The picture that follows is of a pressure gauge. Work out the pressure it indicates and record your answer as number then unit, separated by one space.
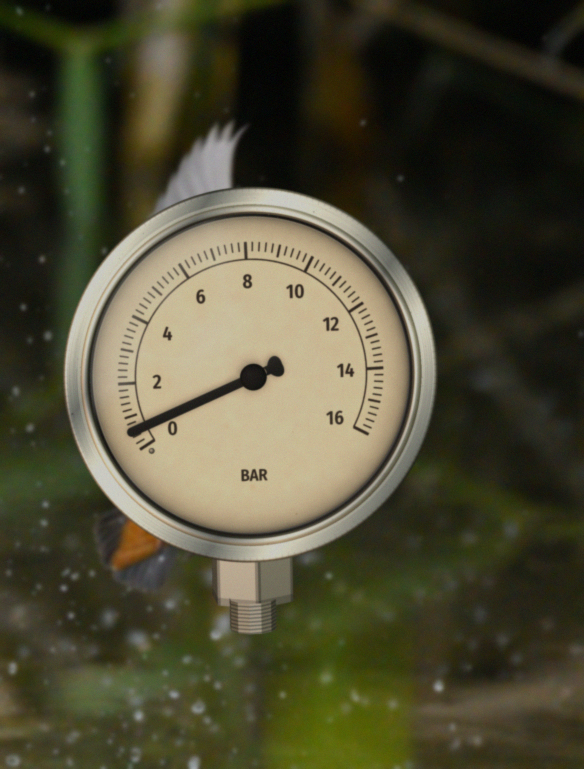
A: 0.6 bar
